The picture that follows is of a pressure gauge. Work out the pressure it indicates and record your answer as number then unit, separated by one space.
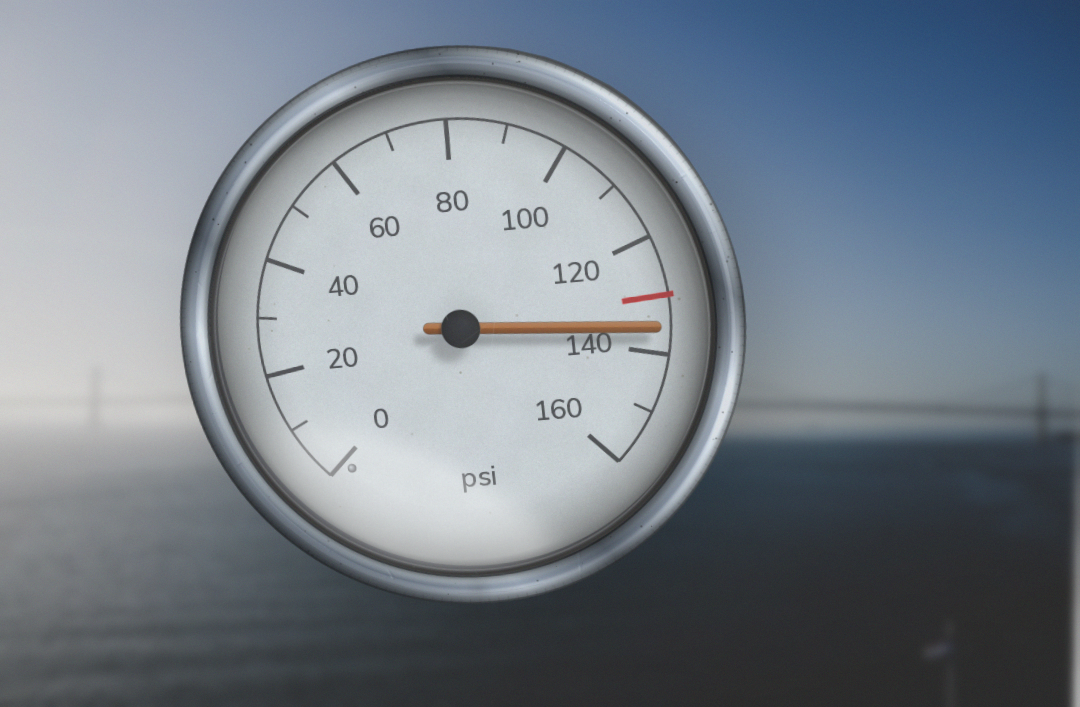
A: 135 psi
